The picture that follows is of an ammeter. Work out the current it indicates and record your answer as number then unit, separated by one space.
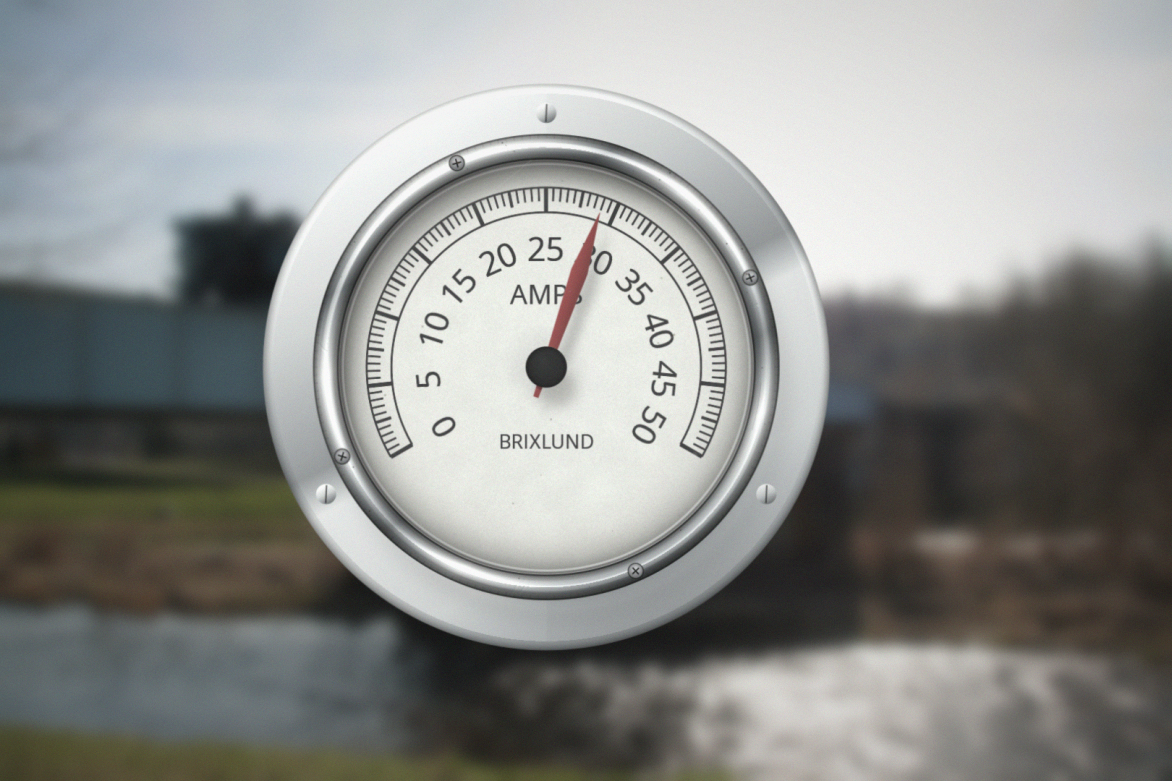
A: 29 A
